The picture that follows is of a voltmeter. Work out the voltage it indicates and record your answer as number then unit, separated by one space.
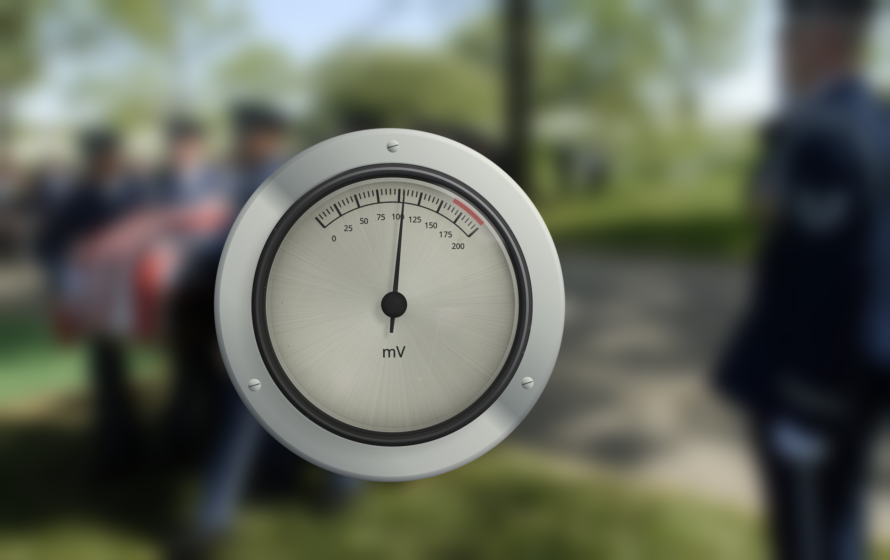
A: 105 mV
